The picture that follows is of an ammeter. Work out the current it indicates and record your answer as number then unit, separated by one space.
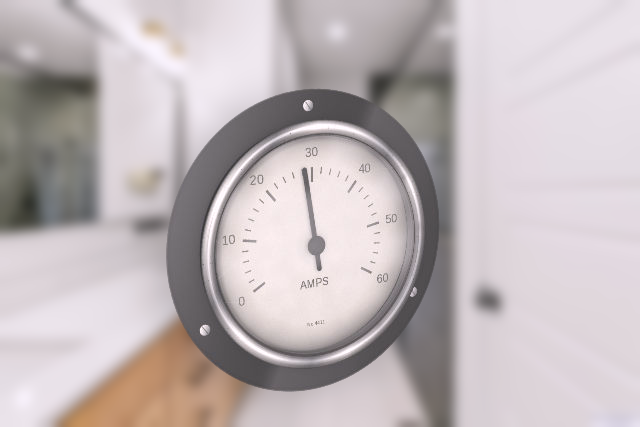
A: 28 A
